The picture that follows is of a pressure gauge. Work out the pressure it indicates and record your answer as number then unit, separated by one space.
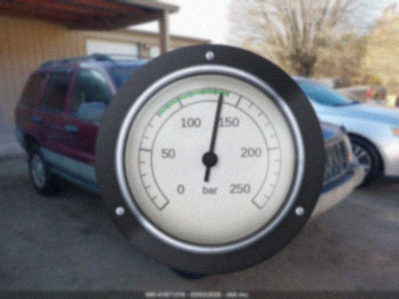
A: 135 bar
